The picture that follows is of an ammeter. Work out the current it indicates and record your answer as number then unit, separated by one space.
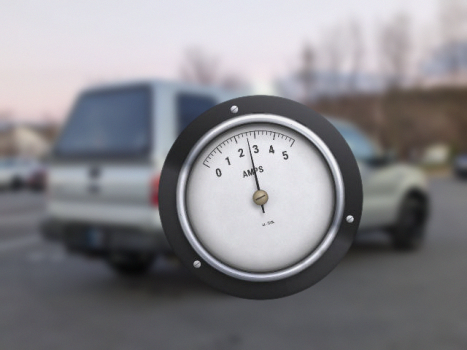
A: 2.6 A
